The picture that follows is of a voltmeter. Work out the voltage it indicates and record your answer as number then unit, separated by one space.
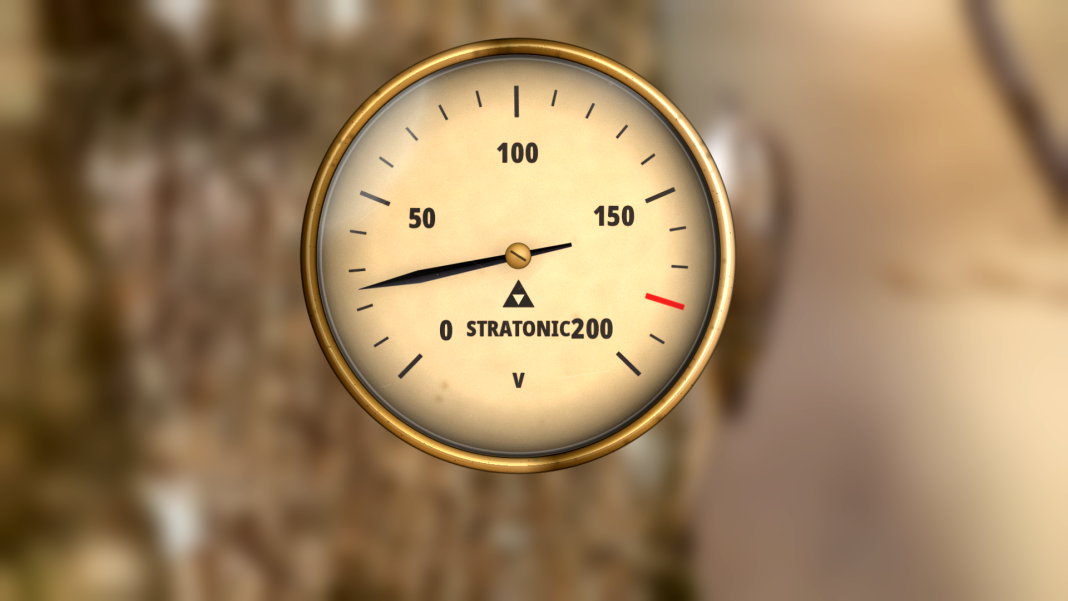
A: 25 V
